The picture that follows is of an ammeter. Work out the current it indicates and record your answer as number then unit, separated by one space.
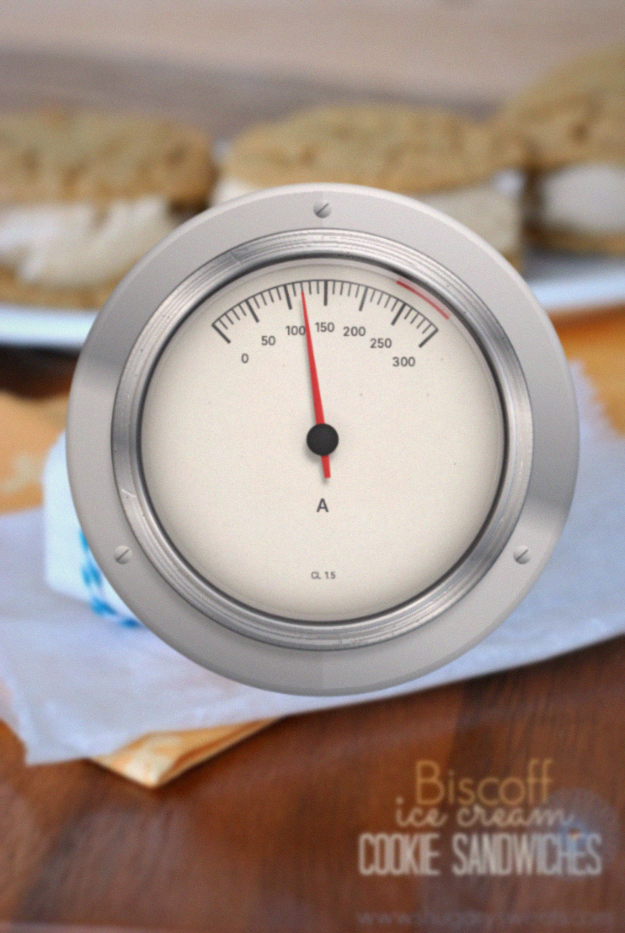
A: 120 A
